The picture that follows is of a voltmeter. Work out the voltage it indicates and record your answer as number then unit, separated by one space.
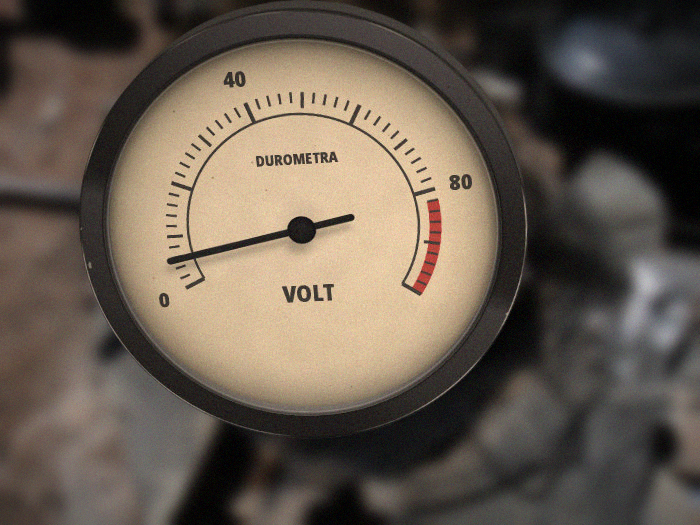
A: 6 V
